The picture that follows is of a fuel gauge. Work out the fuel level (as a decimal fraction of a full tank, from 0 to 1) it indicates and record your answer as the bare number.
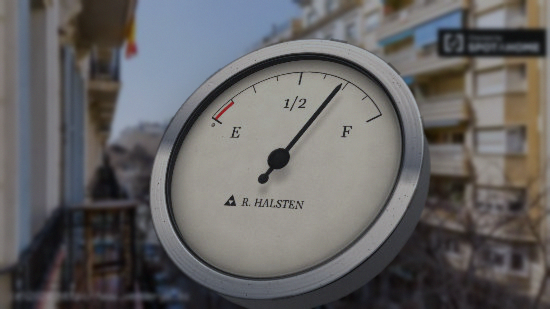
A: 0.75
